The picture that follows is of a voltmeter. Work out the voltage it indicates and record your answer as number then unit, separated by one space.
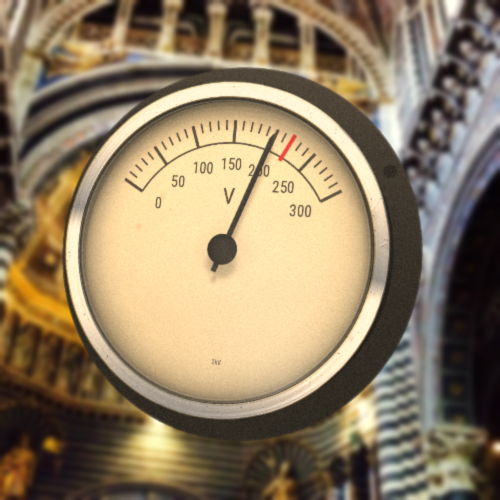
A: 200 V
